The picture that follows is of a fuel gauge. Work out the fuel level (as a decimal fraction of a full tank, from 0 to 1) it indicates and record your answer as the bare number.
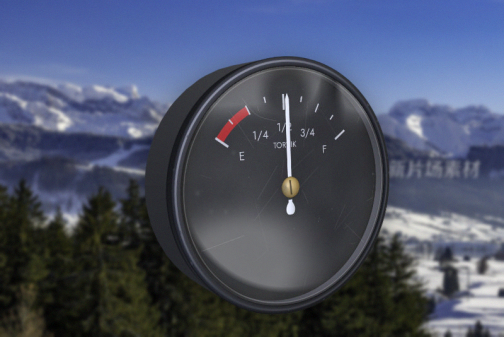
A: 0.5
